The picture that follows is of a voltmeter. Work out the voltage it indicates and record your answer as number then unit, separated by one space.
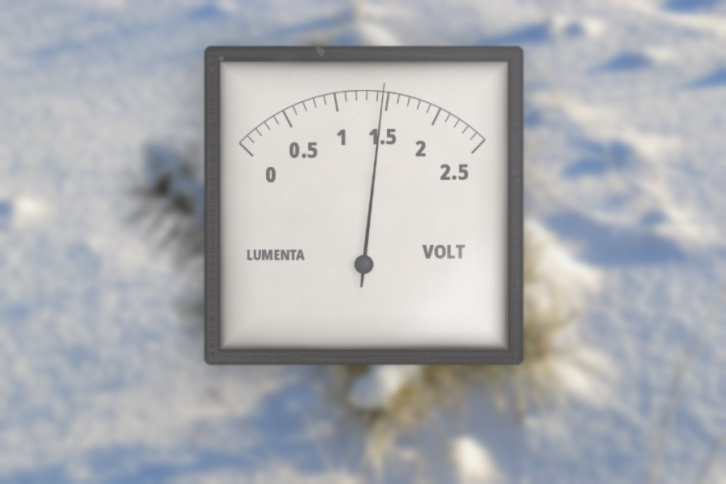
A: 1.45 V
